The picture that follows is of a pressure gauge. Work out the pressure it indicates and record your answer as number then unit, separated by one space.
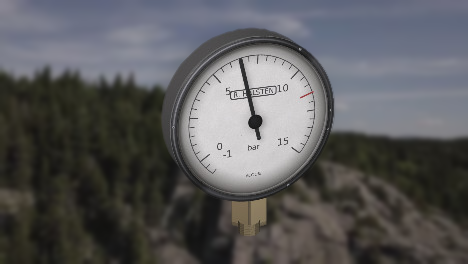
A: 6.5 bar
